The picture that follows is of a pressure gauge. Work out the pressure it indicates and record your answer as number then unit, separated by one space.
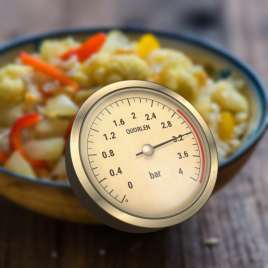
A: 3.2 bar
